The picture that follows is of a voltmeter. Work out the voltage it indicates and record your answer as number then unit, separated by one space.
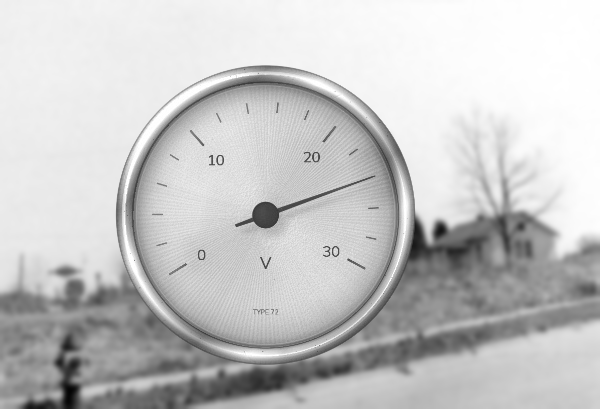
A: 24 V
